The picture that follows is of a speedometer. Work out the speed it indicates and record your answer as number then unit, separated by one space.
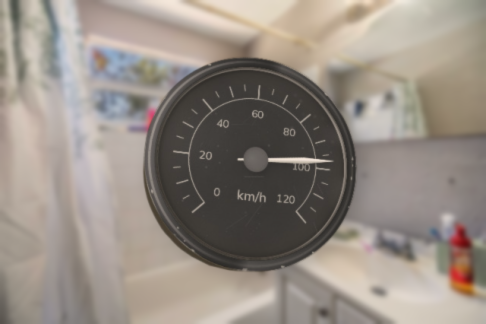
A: 97.5 km/h
